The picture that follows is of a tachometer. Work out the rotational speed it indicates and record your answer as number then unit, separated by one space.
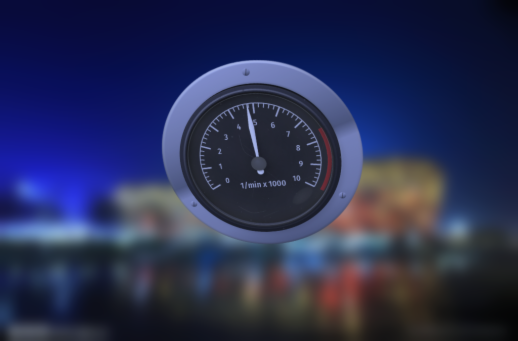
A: 4800 rpm
